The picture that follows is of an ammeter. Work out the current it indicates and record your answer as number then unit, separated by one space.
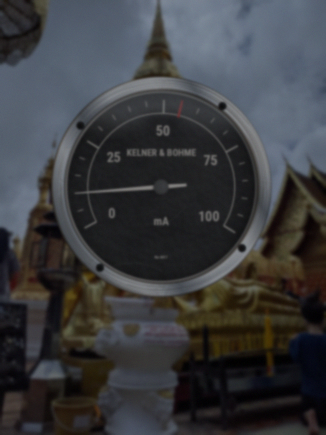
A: 10 mA
